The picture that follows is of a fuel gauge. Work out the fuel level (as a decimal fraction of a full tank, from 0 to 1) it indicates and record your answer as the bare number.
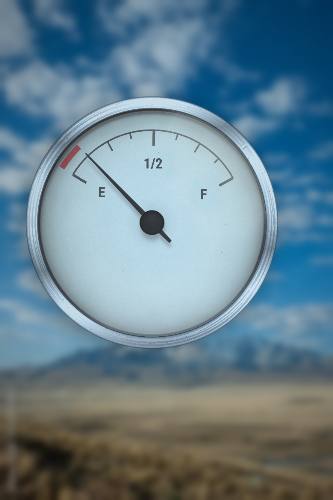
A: 0.125
